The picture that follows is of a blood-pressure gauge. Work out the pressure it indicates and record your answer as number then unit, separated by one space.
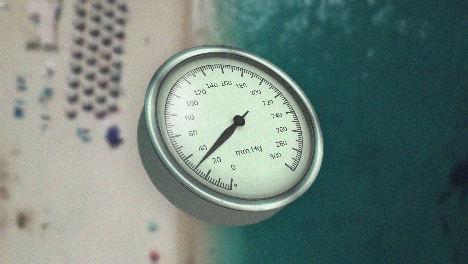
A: 30 mmHg
